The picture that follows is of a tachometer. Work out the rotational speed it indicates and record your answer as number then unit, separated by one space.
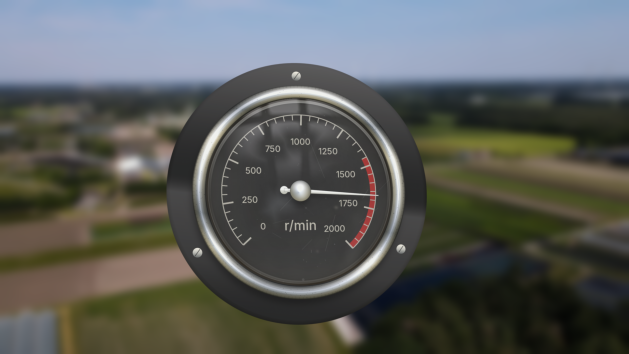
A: 1675 rpm
